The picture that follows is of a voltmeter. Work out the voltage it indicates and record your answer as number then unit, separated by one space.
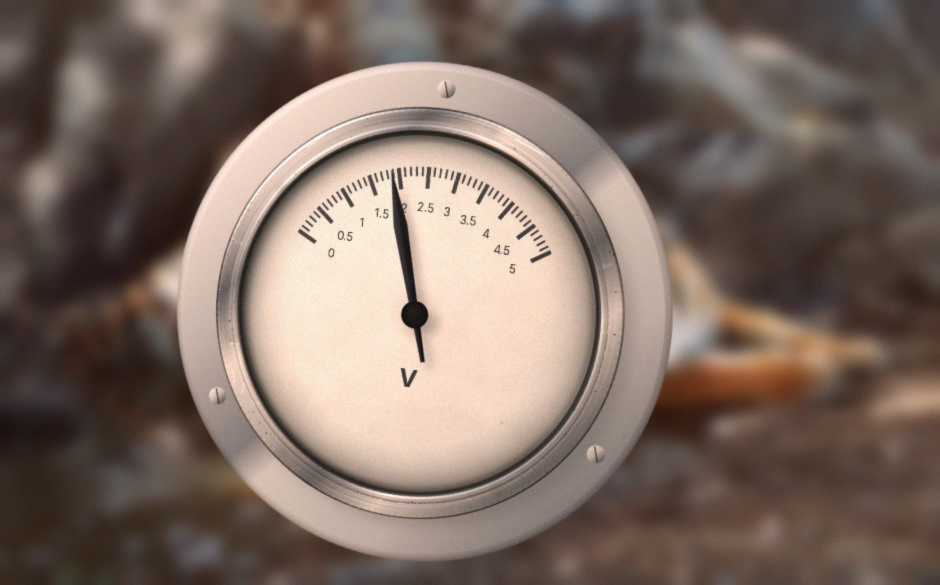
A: 1.9 V
